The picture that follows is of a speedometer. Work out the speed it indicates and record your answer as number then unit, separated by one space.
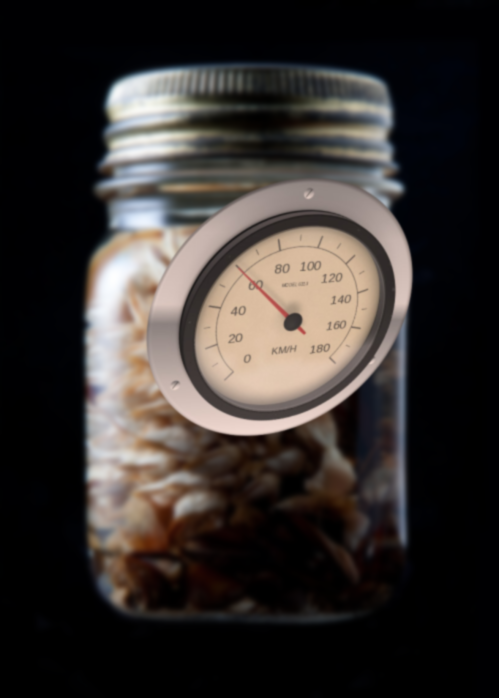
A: 60 km/h
